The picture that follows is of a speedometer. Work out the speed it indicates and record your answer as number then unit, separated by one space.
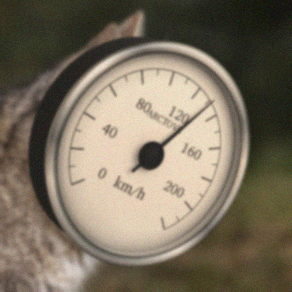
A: 130 km/h
